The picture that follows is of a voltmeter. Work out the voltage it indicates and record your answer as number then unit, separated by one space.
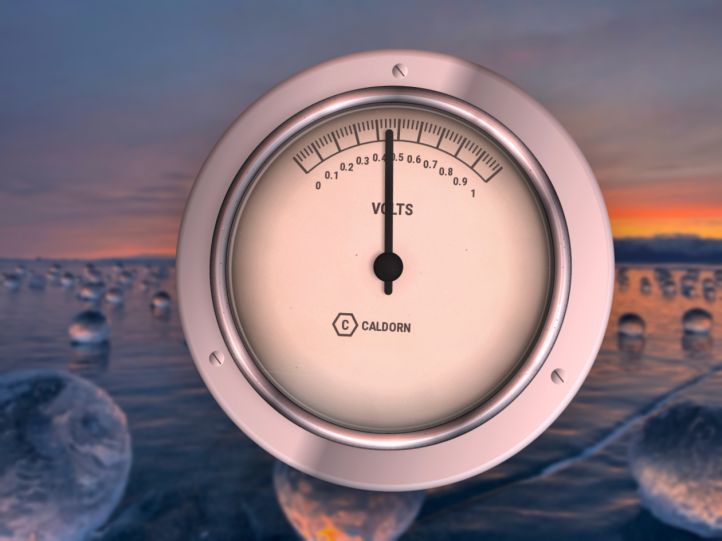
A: 0.46 V
